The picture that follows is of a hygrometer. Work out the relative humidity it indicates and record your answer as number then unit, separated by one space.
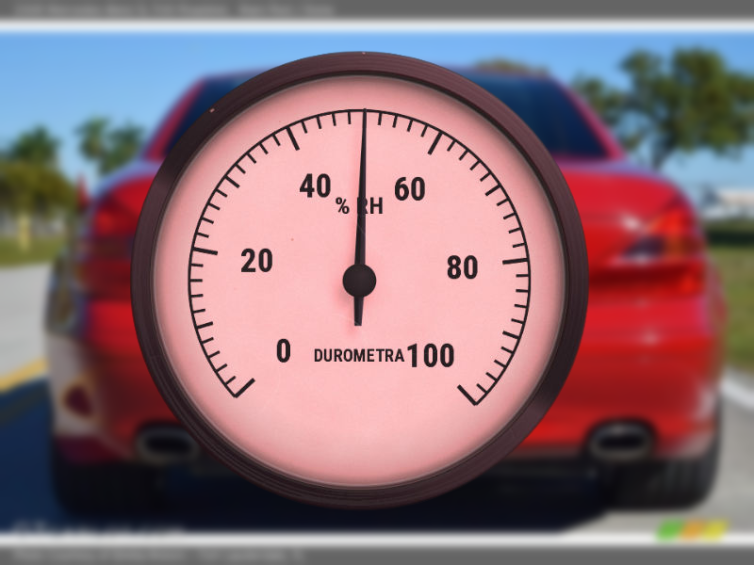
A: 50 %
